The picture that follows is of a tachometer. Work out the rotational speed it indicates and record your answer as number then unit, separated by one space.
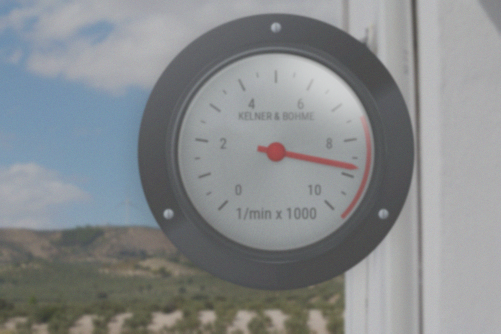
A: 8750 rpm
